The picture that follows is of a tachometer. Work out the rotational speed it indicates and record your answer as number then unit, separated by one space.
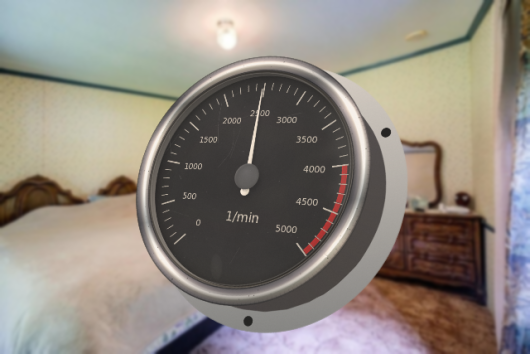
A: 2500 rpm
